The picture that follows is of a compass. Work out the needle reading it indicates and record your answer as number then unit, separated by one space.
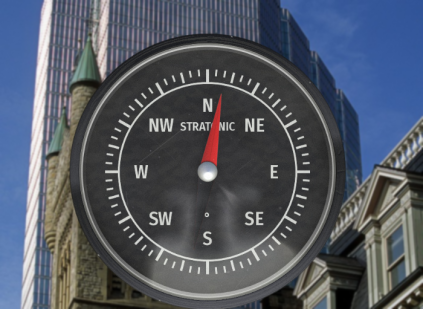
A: 10 °
